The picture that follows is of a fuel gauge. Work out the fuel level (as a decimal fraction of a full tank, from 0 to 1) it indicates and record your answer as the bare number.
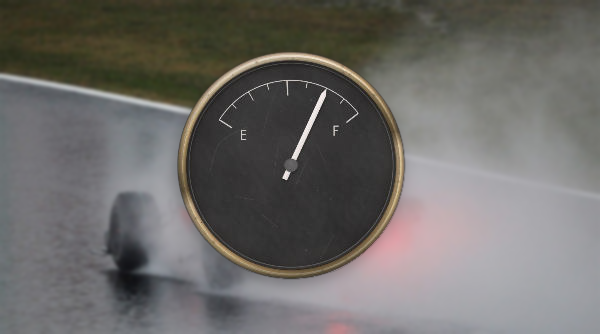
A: 0.75
